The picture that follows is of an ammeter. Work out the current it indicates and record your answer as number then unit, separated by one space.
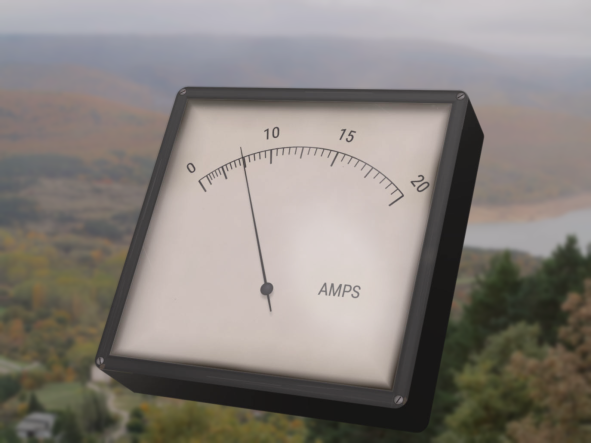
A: 7.5 A
